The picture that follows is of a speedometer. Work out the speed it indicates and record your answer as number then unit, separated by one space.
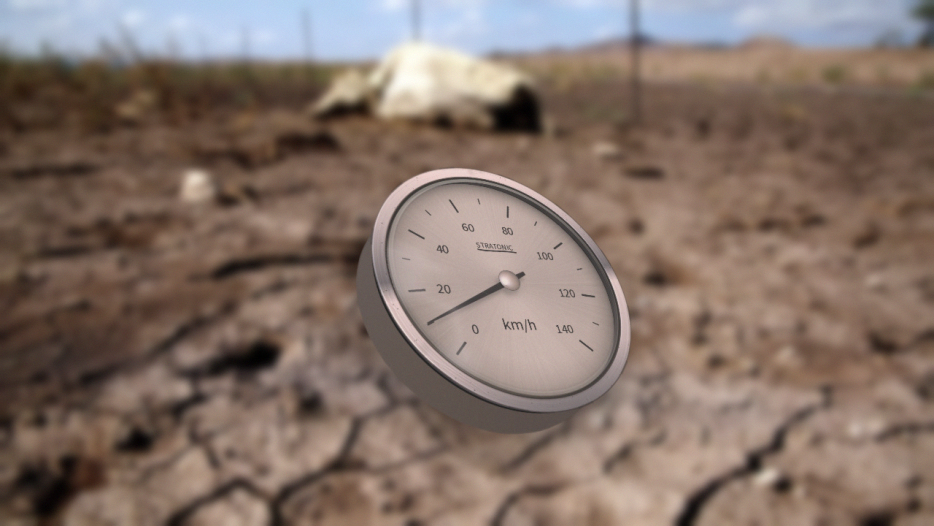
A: 10 km/h
